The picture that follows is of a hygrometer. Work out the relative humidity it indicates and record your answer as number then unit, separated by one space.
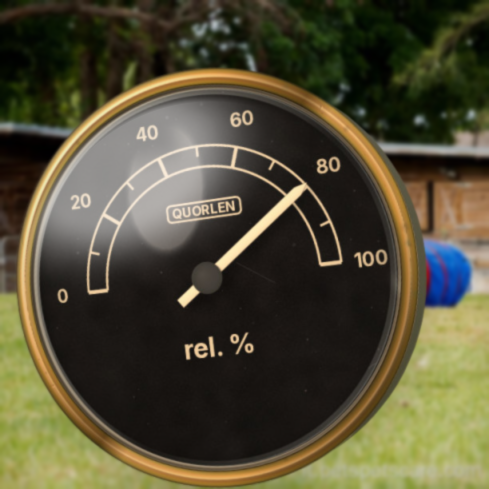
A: 80 %
